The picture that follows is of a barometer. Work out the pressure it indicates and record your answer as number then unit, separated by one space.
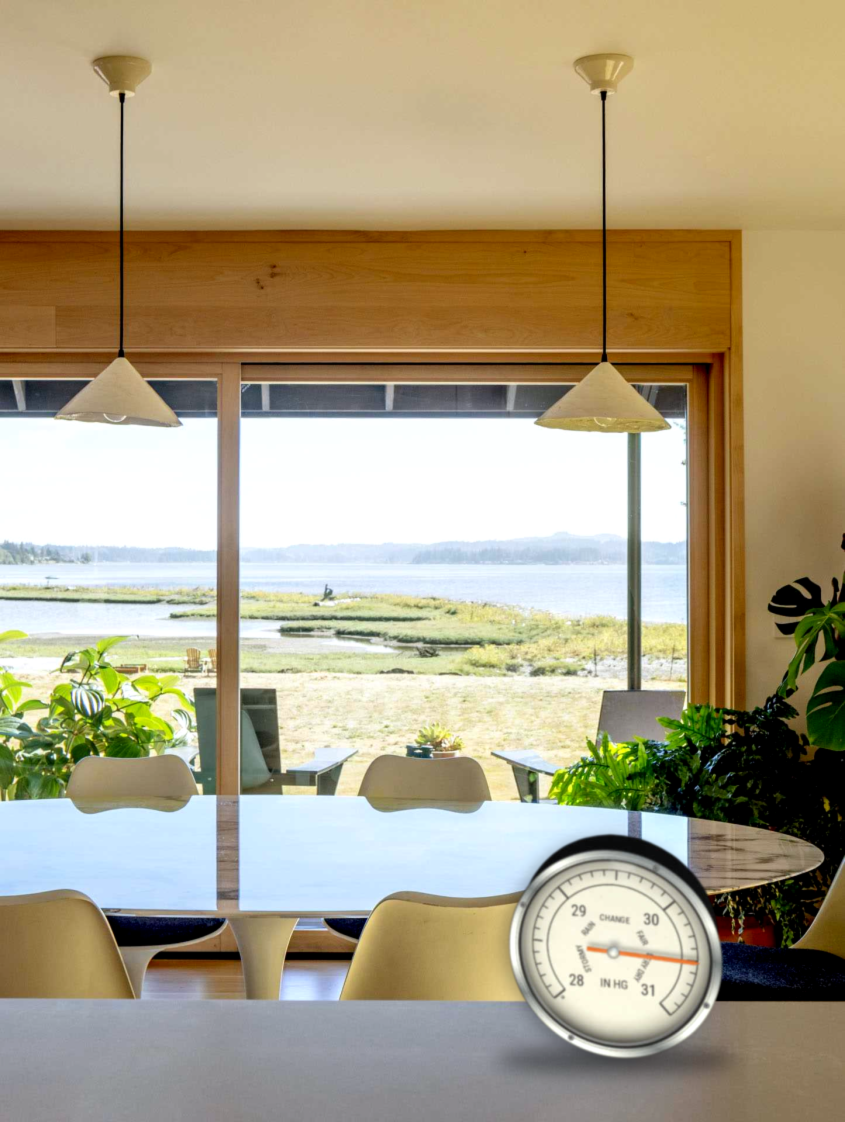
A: 30.5 inHg
